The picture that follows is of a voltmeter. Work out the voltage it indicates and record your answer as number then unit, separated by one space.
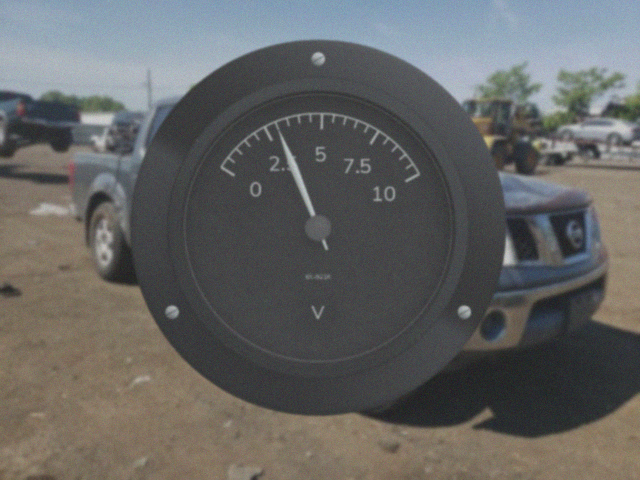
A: 3 V
